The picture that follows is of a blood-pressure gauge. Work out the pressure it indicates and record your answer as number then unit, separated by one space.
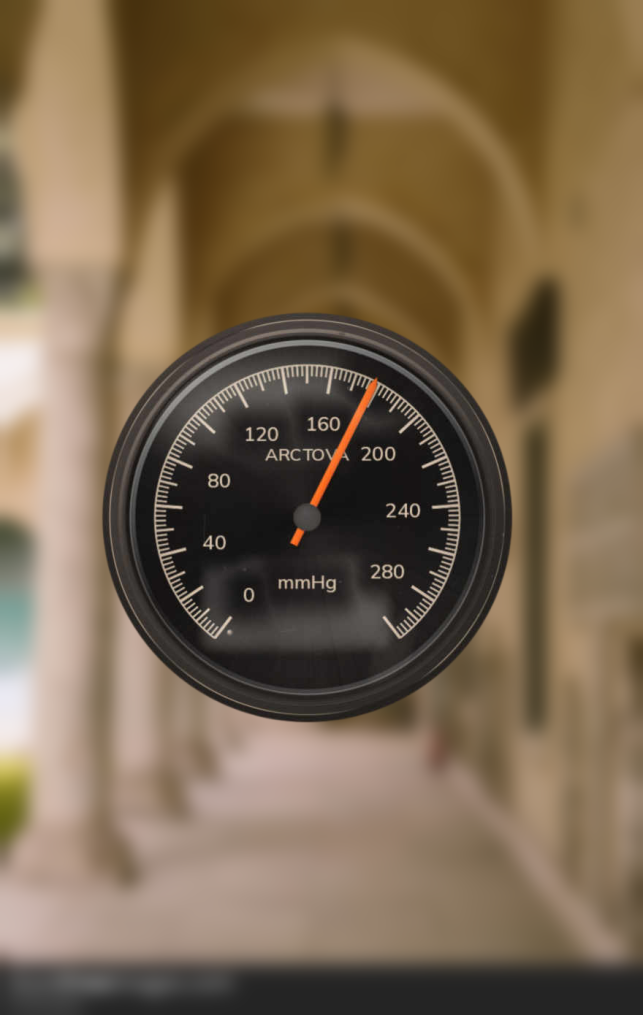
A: 178 mmHg
